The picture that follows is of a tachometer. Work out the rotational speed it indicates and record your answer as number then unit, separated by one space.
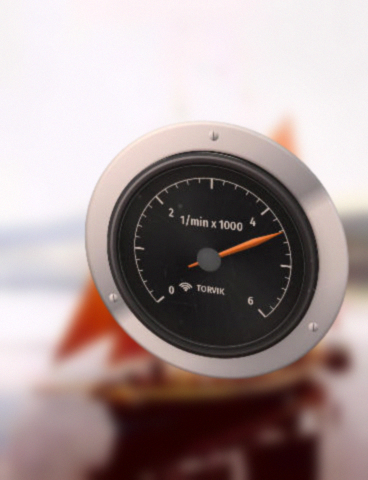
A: 4400 rpm
